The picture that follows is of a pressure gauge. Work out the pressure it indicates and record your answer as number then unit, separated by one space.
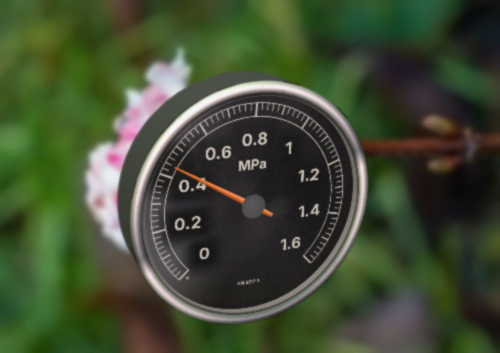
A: 0.44 MPa
